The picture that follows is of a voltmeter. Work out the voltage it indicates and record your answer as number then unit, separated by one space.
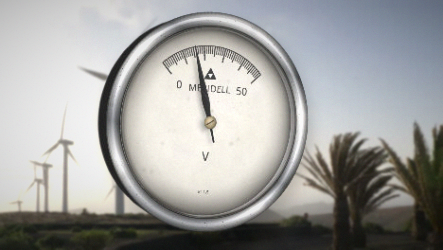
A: 15 V
